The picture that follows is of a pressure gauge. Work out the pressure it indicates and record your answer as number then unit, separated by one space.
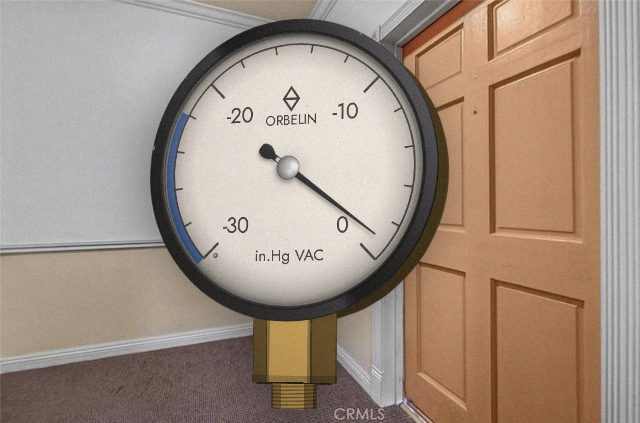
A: -1 inHg
